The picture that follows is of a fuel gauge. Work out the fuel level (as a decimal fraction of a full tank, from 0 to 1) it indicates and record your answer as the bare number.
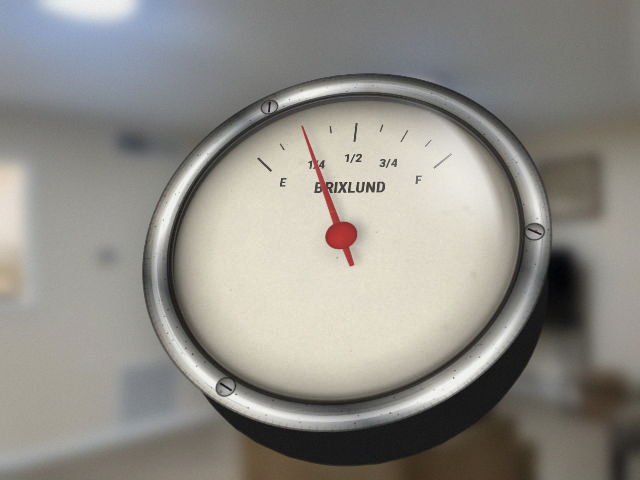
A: 0.25
